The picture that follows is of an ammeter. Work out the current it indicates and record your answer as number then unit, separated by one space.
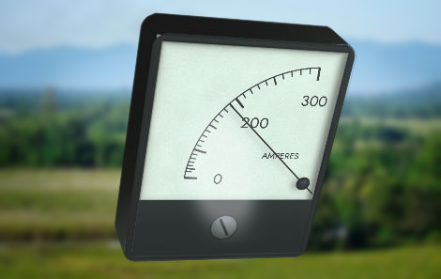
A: 190 A
